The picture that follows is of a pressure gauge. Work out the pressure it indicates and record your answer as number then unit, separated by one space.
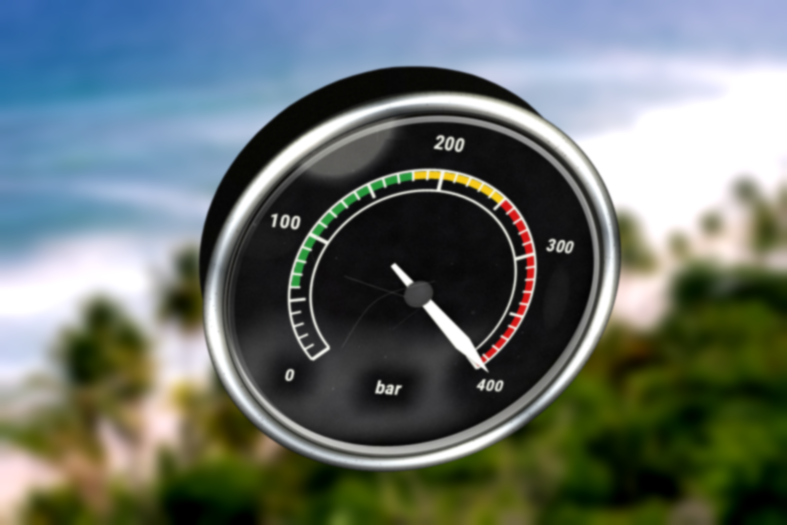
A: 395 bar
